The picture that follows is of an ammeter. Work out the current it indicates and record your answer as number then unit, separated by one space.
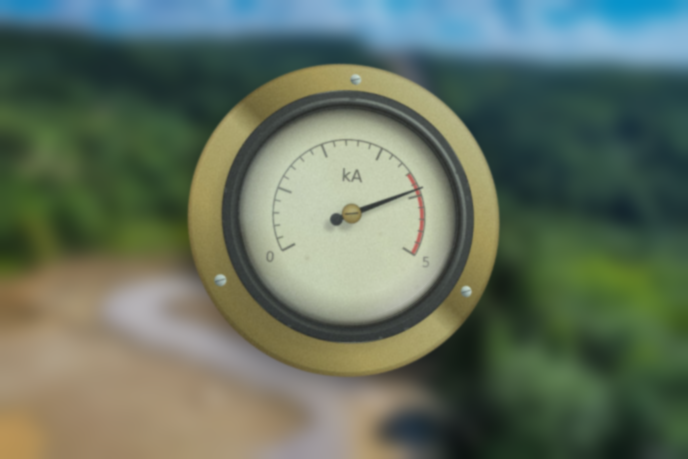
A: 3.9 kA
